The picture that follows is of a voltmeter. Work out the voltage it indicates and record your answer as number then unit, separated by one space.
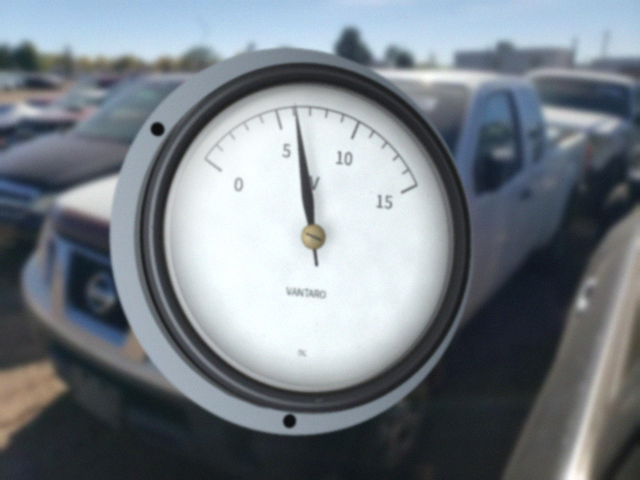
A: 6 V
